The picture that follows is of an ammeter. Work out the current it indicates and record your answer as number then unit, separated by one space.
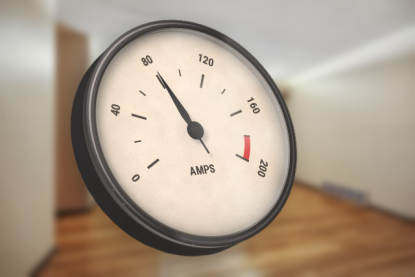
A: 80 A
